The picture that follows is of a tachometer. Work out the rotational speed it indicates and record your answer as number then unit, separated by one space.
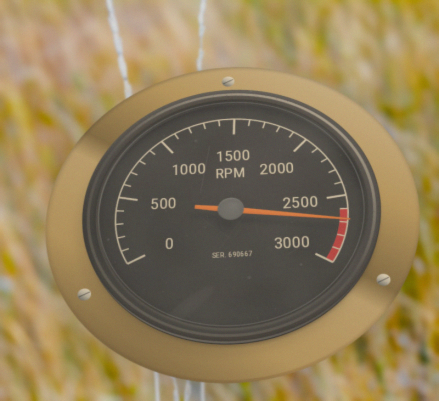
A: 2700 rpm
